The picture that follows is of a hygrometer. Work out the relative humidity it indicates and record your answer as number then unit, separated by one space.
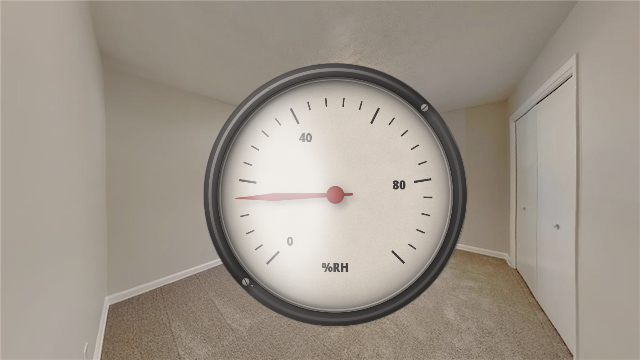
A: 16 %
